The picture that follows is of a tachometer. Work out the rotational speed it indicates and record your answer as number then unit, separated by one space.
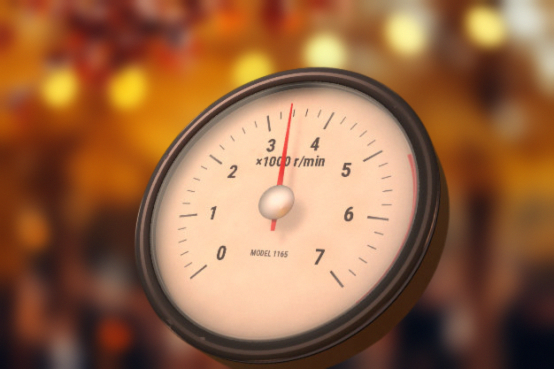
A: 3400 rpm
